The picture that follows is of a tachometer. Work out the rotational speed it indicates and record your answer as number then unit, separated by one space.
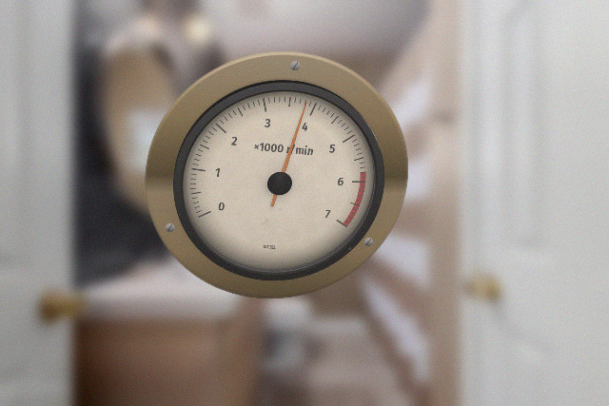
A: 3800 rpm
